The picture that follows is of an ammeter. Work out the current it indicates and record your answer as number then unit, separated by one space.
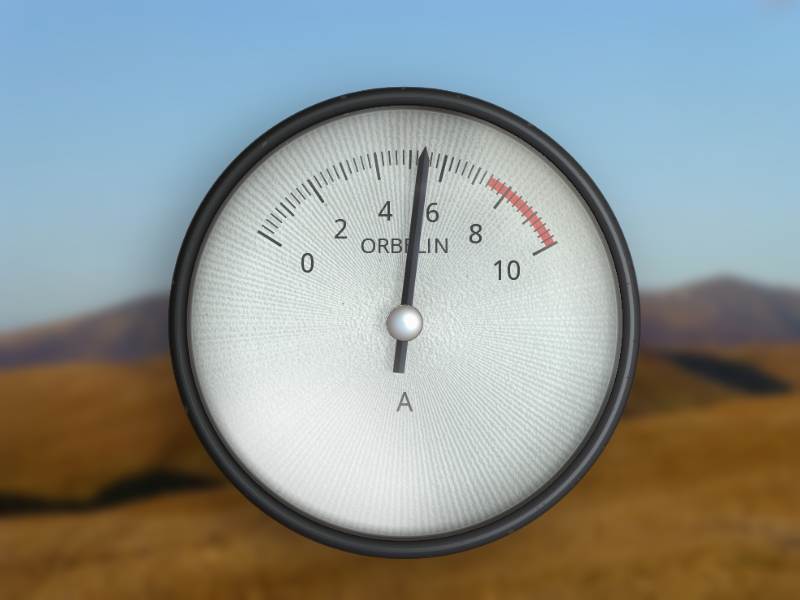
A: 5.4 A
